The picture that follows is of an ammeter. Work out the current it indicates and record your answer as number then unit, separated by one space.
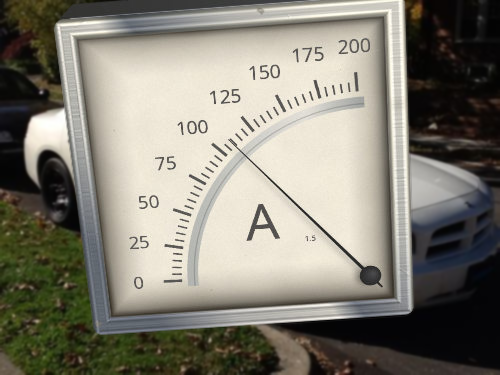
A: 110 A
